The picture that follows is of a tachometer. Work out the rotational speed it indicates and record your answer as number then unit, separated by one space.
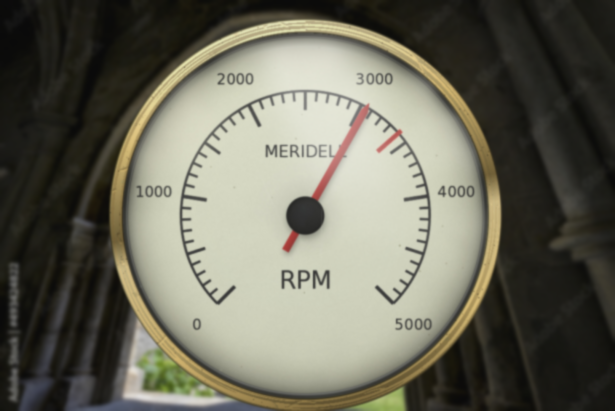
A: 3050 rpm
